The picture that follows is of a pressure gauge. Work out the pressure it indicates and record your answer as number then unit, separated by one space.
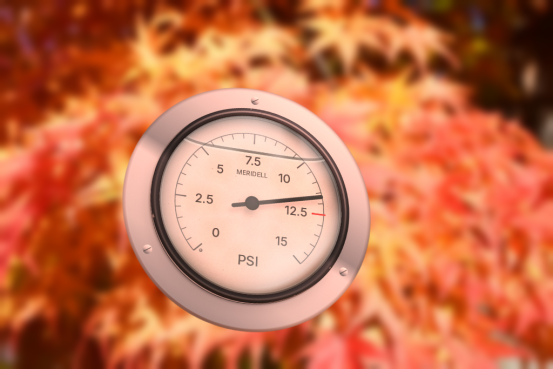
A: 11.75 psi
